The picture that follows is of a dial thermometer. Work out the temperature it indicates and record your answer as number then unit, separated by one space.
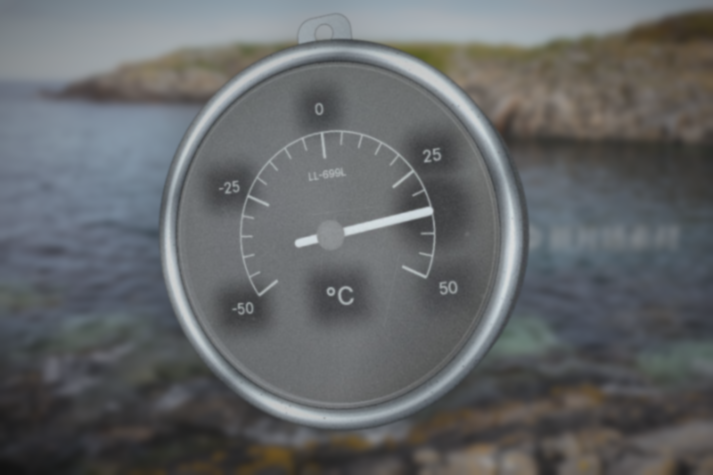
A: 35 °C
